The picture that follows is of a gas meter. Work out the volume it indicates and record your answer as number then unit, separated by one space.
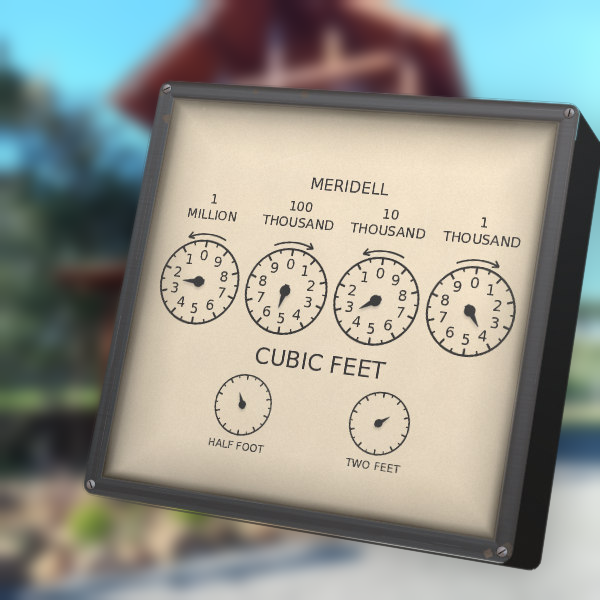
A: 253400 ft³
